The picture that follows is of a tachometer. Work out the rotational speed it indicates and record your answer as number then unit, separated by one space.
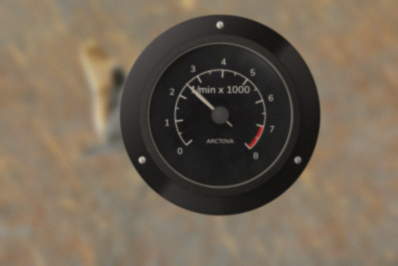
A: 2500 rpm
